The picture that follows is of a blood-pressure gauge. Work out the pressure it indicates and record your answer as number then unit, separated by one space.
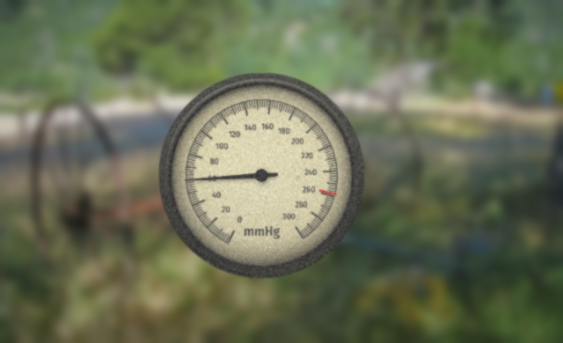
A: 60 mmHg
